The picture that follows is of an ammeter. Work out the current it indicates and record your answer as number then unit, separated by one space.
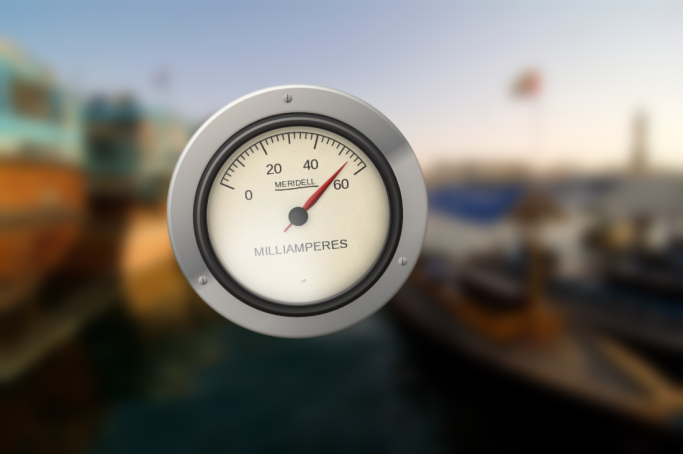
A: 54 mA
